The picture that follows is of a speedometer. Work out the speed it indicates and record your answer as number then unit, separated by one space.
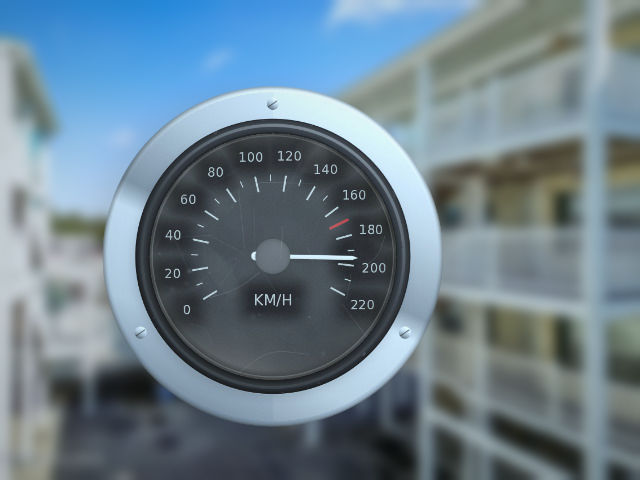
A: 195 km/h
